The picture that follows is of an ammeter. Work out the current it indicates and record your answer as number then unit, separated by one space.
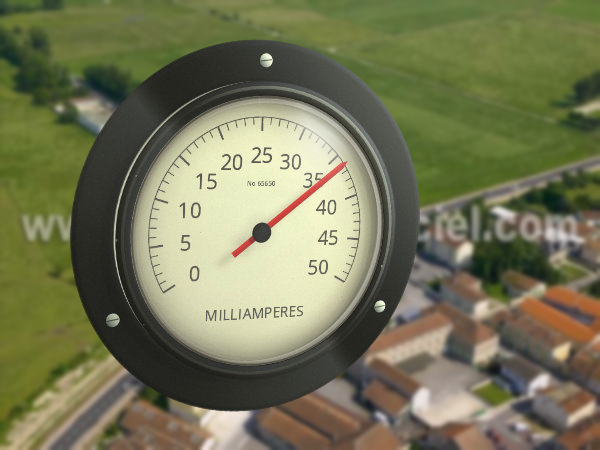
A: 36 mA
